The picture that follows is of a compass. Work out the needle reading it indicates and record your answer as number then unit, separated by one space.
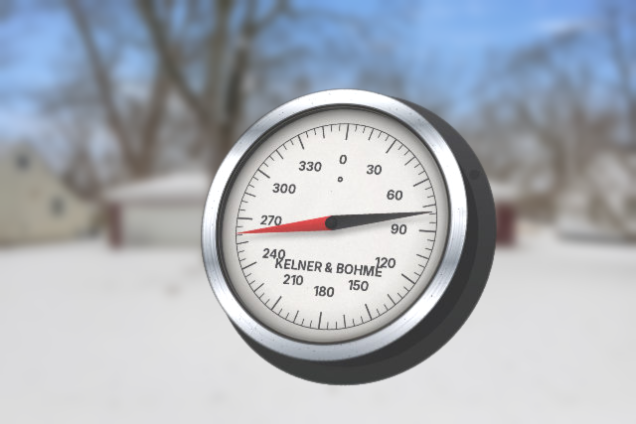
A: 260 °
